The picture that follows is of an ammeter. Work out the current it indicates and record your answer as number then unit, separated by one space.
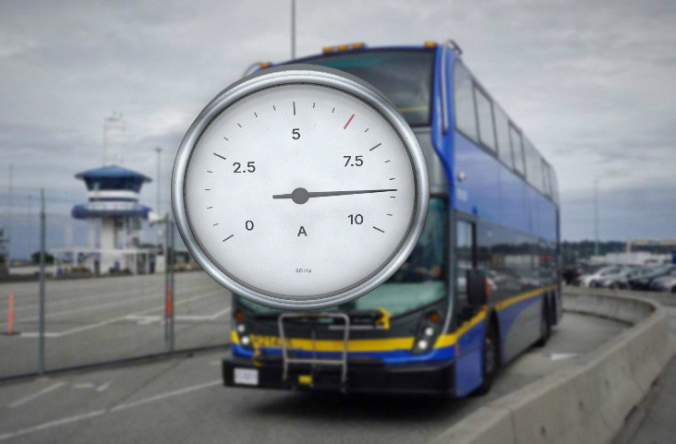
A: 8.75 A
